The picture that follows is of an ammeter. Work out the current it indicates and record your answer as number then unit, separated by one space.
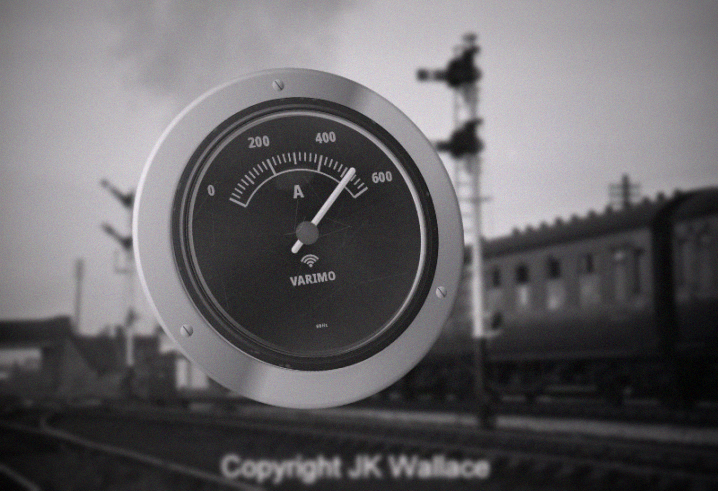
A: 520 A
